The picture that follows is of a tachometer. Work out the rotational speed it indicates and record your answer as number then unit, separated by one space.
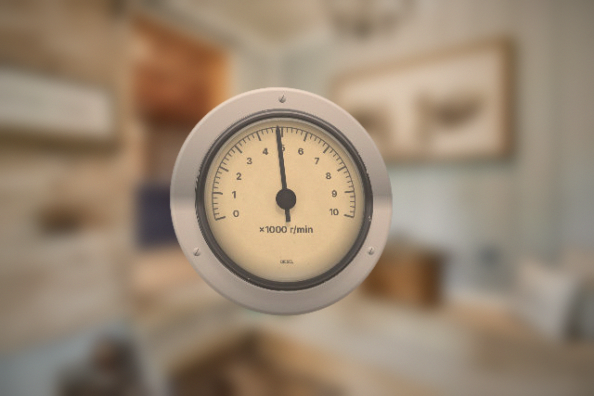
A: 4800 rpm
